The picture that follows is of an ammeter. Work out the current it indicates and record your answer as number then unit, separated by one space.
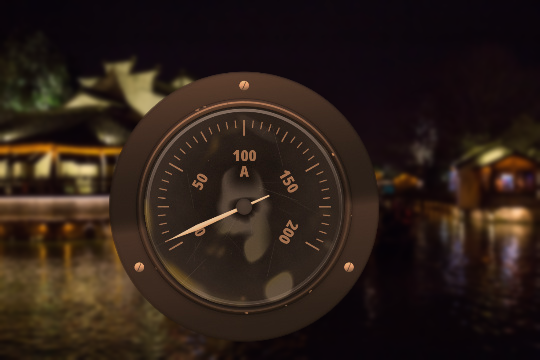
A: 5 A
